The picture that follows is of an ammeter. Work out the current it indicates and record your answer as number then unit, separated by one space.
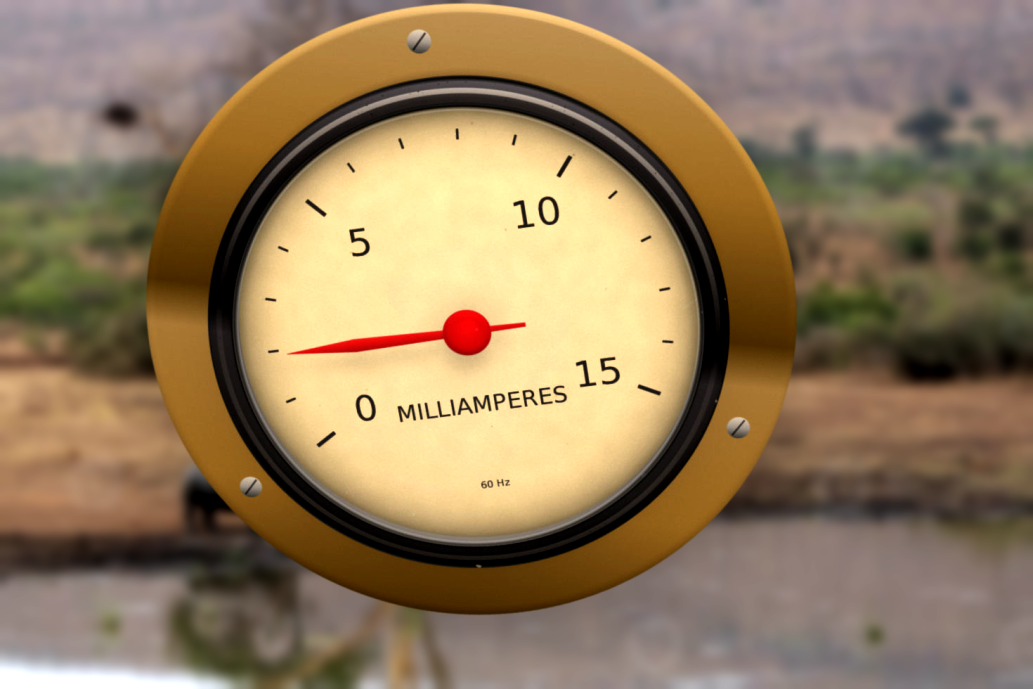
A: 2 mA
